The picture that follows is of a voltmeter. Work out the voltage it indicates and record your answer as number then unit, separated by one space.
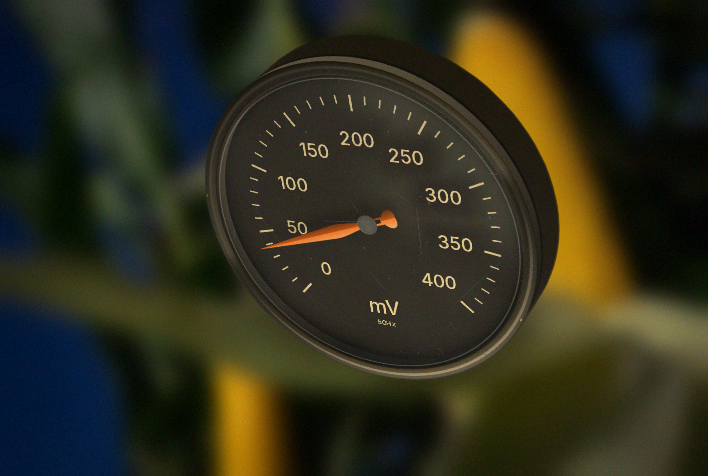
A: 40 mV
